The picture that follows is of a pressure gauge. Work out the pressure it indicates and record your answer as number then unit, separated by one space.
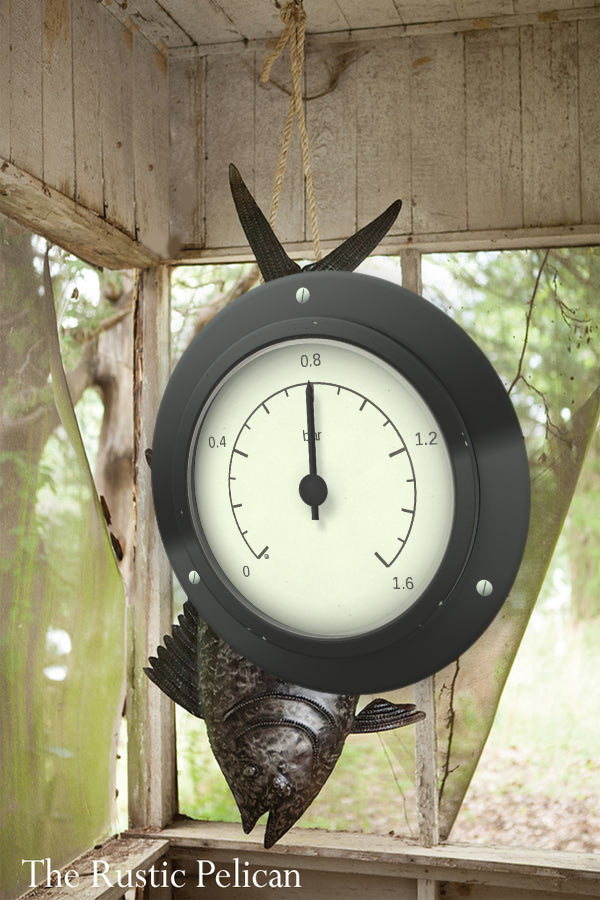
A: 0.8 bar
